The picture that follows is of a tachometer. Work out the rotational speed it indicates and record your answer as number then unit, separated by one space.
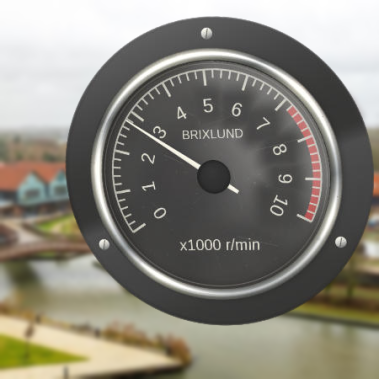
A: 2800 rpm
